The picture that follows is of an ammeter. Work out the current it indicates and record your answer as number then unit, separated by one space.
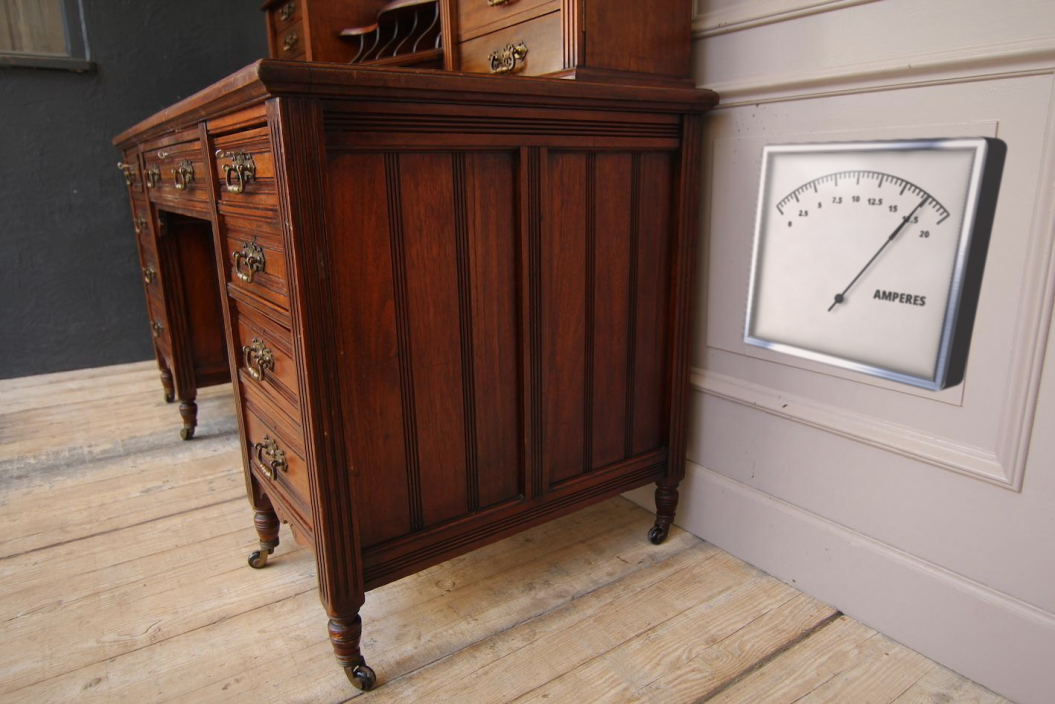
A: 17.5 A
